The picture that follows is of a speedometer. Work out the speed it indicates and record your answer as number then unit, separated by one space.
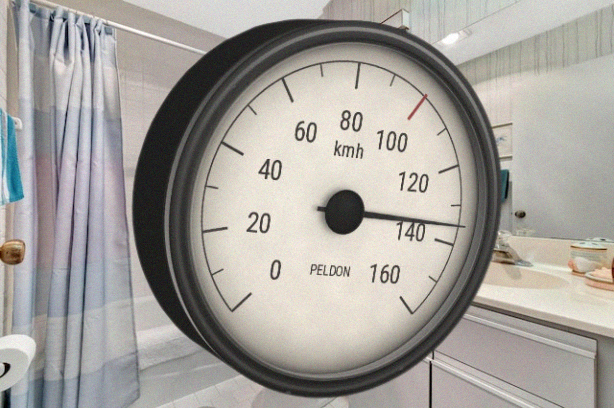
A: 135 km/h
